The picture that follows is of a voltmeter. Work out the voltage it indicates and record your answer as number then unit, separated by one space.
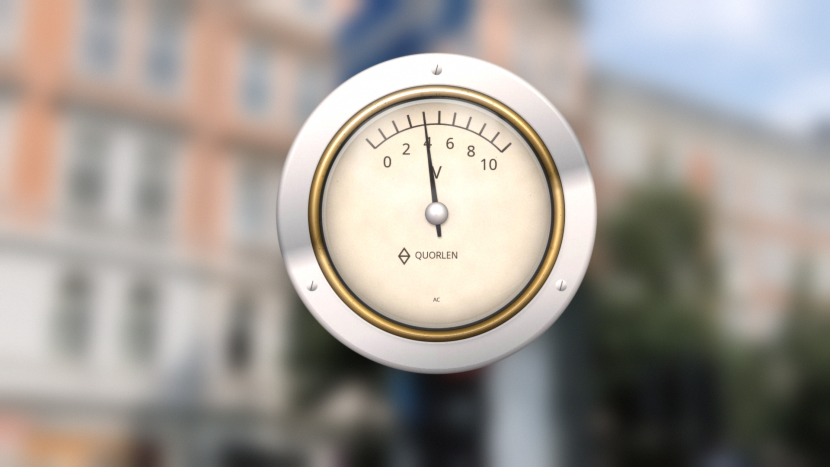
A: 4 V
